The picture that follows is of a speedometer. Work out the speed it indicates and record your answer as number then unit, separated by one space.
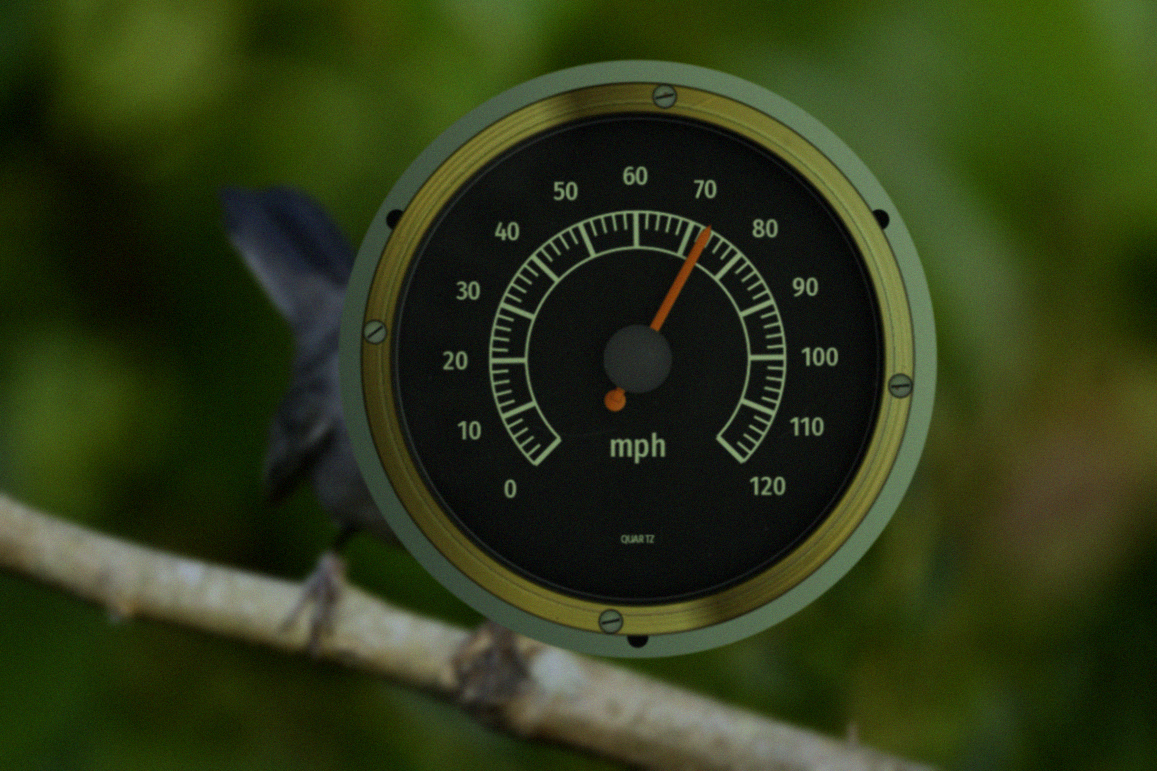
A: 73 mph
